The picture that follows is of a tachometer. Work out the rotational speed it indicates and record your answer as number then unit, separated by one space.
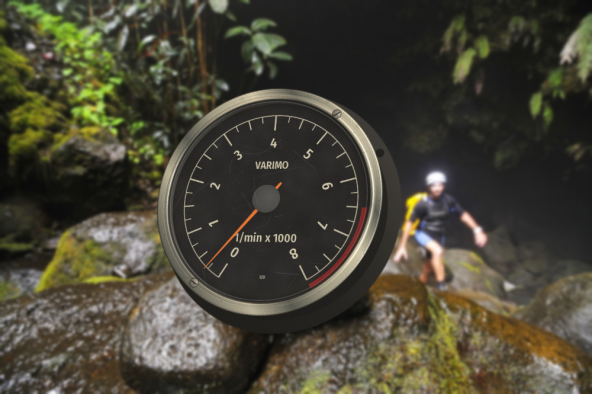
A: 250 rpm
